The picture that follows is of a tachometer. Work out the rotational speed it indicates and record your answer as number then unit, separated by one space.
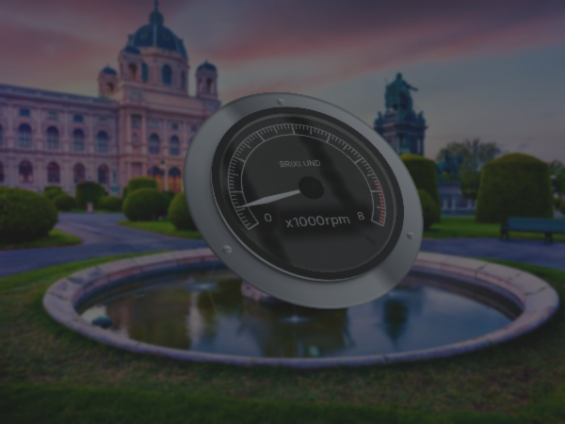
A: 500 rpm
